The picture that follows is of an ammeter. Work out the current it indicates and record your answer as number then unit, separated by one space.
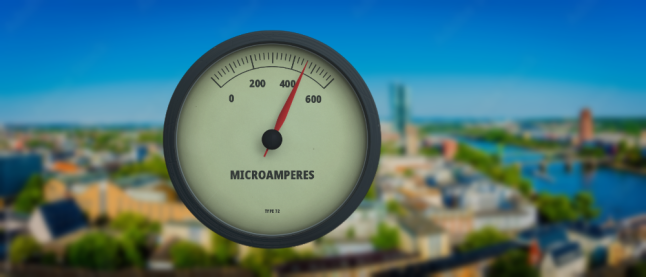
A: 460 µA
